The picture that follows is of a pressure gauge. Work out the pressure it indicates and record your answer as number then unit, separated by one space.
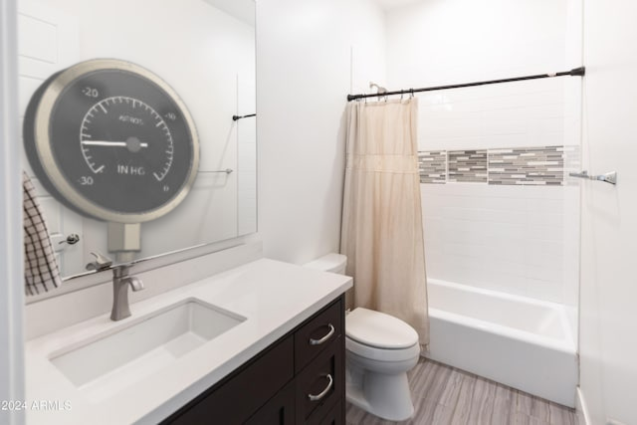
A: -26 inHg
